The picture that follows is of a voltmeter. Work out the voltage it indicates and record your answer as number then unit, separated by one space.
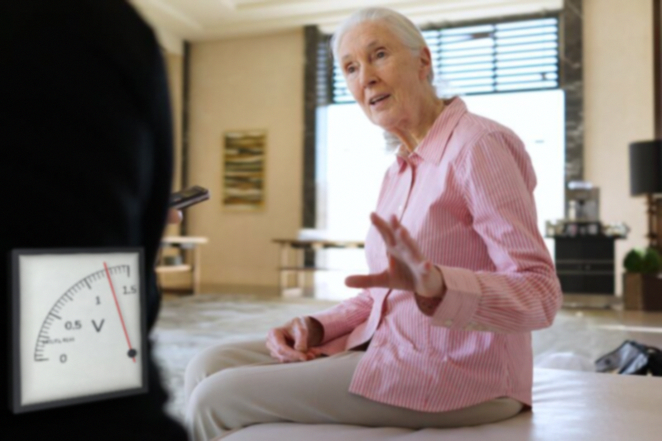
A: 1.25 V
